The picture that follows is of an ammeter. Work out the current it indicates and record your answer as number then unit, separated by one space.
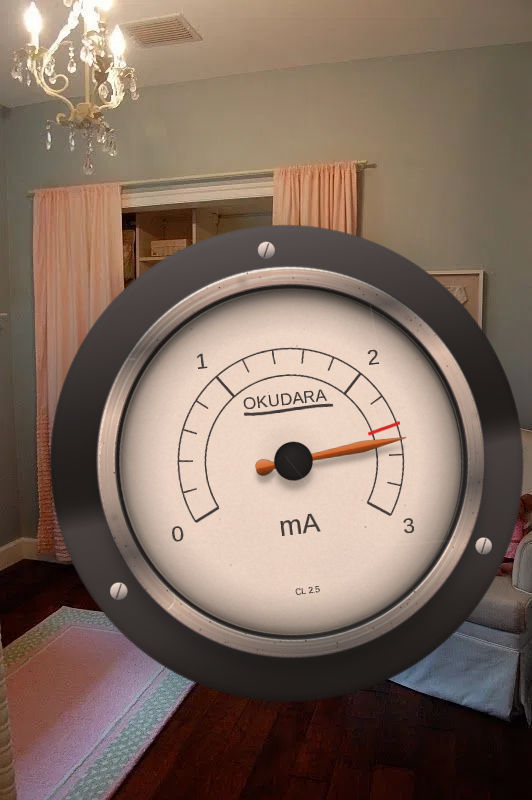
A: 2.5 mA
